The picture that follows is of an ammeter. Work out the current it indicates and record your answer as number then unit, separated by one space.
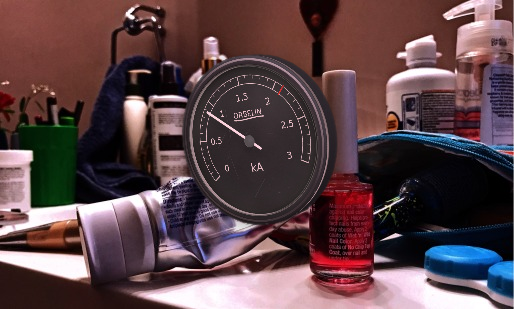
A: 0.9 kA
